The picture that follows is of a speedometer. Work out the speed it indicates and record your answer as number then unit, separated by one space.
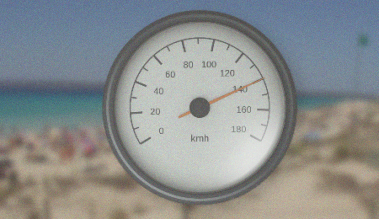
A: 140 km/h
